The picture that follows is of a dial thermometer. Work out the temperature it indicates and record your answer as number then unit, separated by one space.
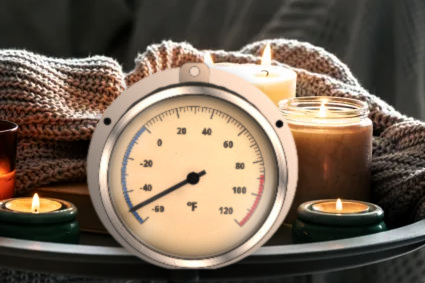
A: -50 °F
